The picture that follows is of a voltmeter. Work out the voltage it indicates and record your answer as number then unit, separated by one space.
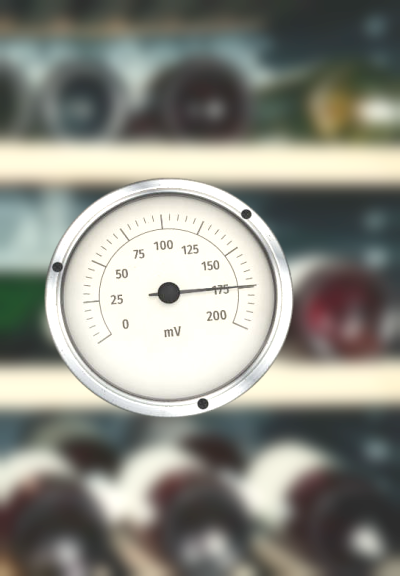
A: 175 mV
